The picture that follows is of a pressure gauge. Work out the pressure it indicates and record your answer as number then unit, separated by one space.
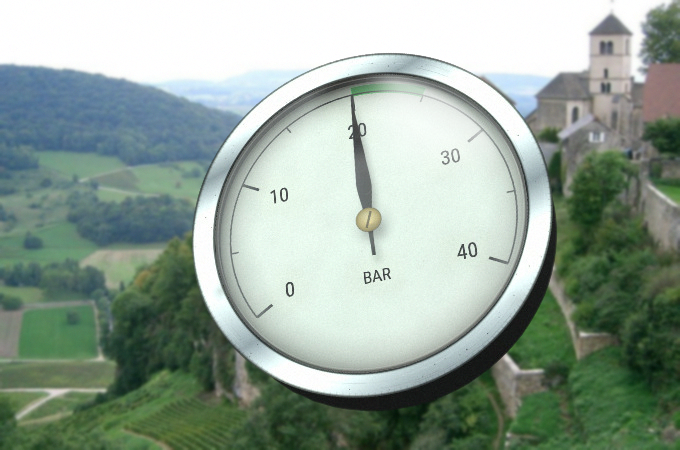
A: 20 bar
